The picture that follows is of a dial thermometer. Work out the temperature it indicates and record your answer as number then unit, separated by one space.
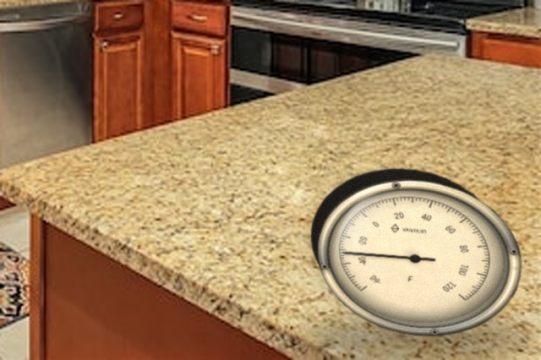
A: -30 °F
